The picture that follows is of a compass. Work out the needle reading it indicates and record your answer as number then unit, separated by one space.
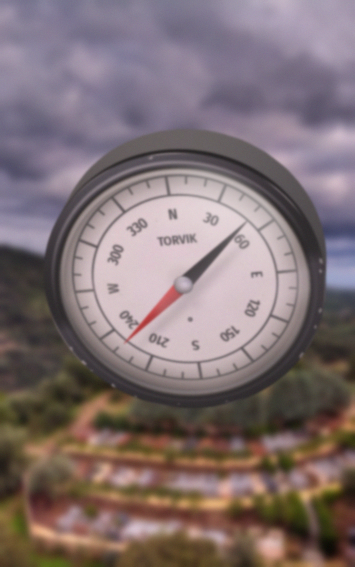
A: 230 °
